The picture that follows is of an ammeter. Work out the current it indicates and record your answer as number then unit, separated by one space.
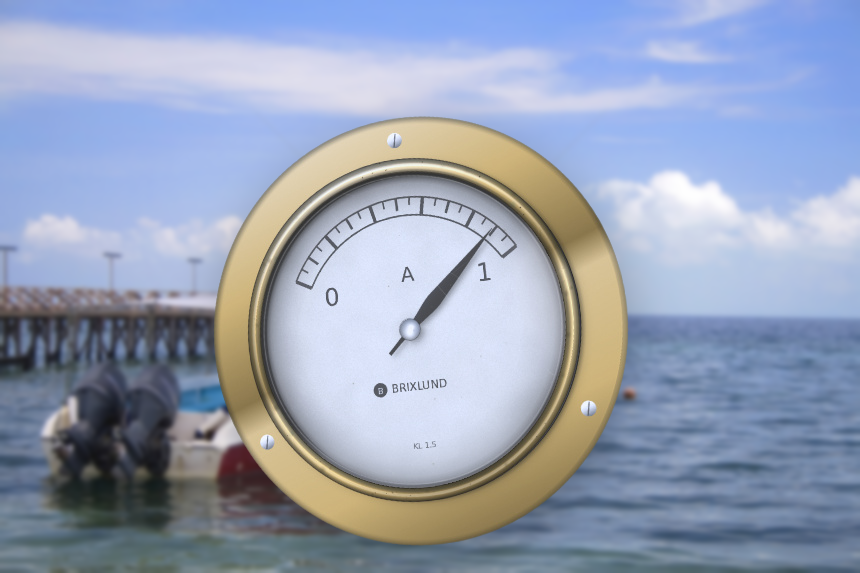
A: 0.9 A
